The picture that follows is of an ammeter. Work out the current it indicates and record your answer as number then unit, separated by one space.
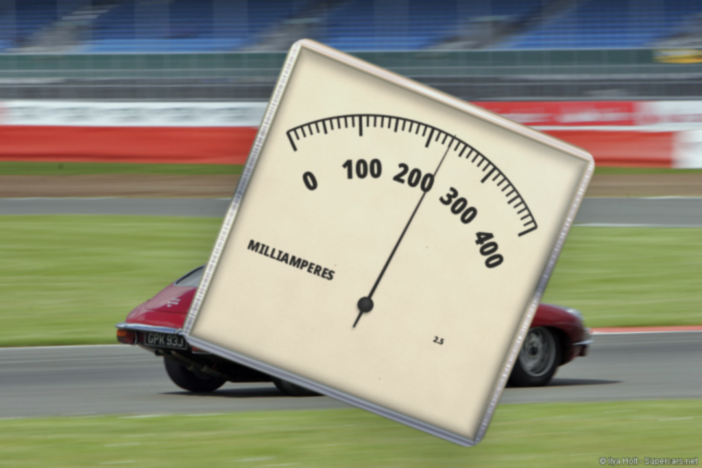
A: 230 mA
